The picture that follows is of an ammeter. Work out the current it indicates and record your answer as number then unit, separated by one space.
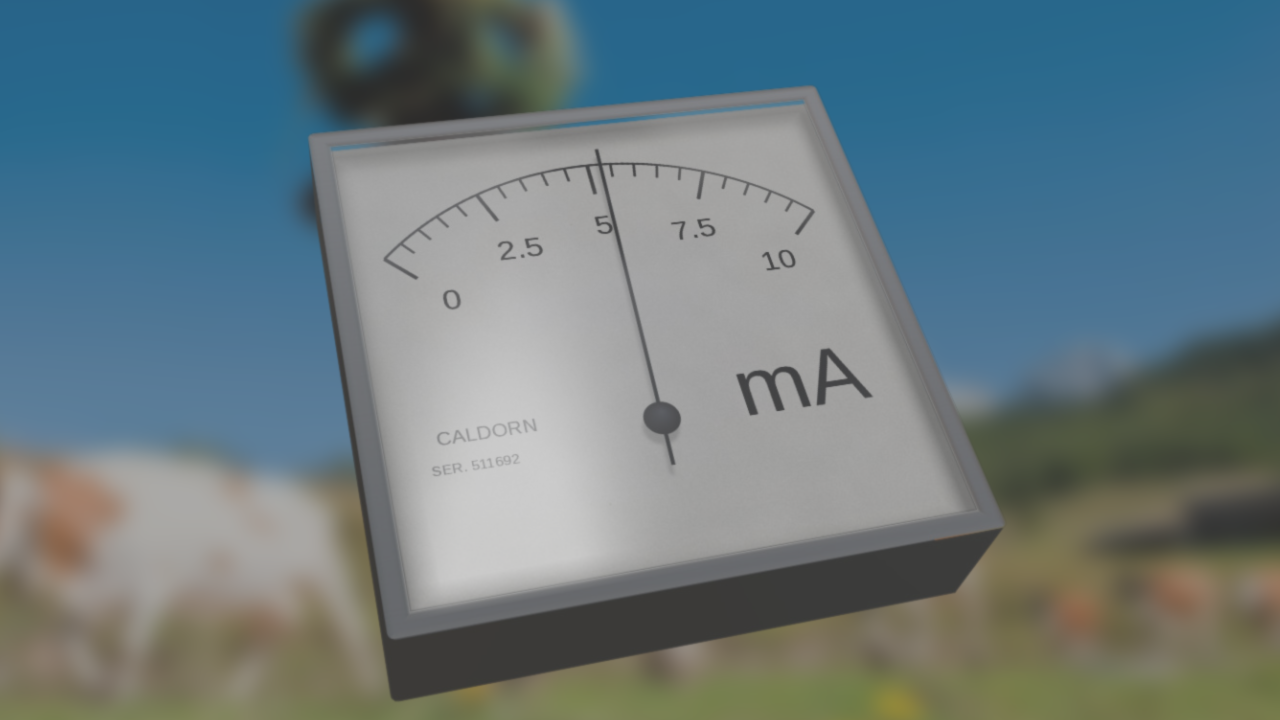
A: 5.25 mA
